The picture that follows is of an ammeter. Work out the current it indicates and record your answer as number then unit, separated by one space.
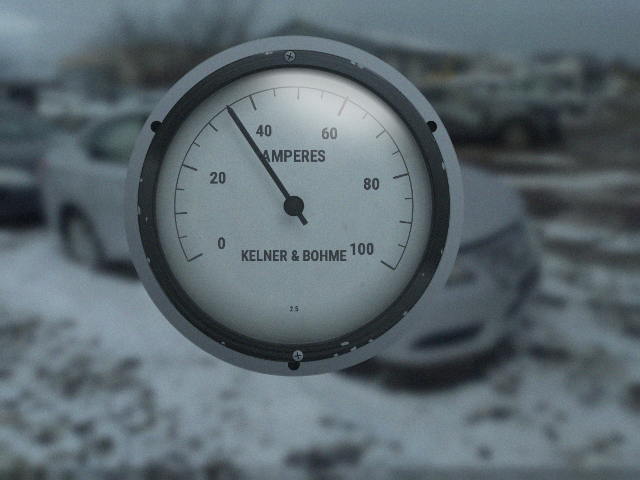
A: 35 A
